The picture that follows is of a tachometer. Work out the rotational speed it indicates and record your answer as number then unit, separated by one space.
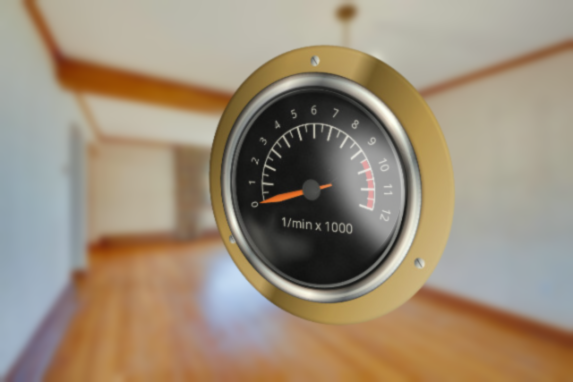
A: 0 rpm
